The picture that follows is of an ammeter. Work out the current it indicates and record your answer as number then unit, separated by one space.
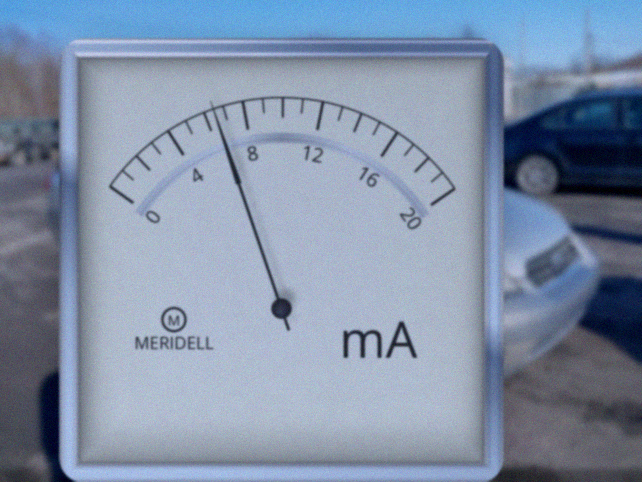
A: 6.5 mA
